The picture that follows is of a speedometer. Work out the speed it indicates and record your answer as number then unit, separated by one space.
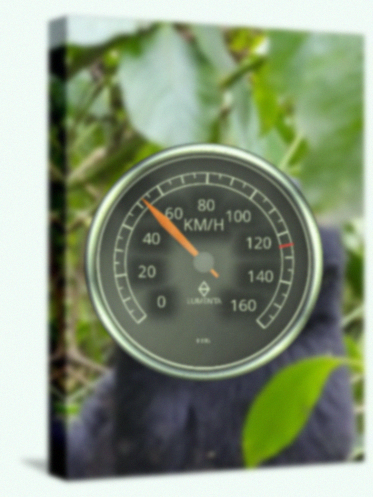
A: 52.5 km/h
